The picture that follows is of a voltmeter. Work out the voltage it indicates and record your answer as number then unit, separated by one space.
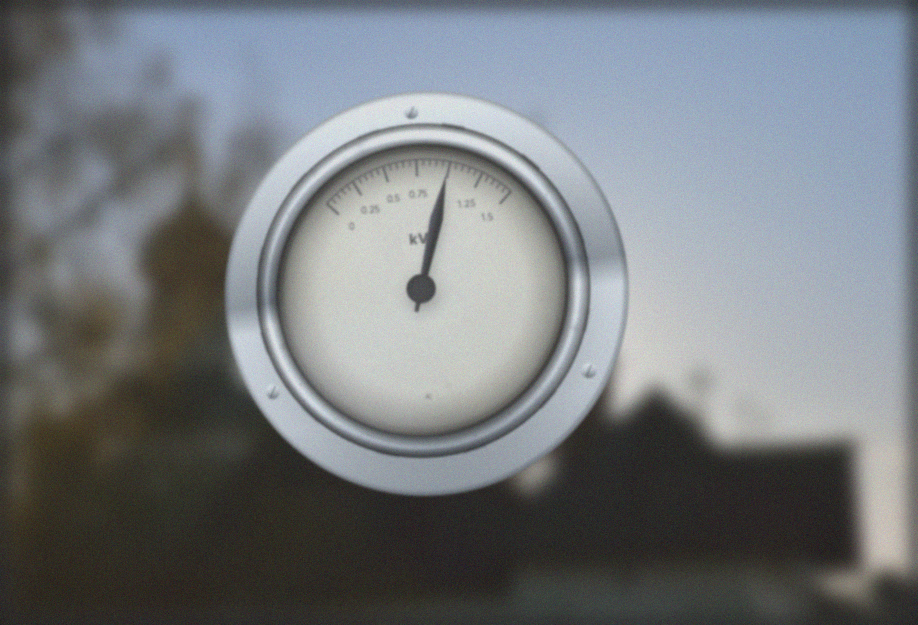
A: 1 kV
